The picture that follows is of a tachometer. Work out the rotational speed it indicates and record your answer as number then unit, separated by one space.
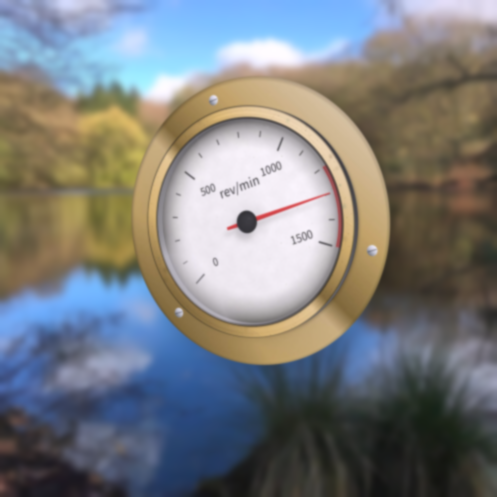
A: 1300 rpm
